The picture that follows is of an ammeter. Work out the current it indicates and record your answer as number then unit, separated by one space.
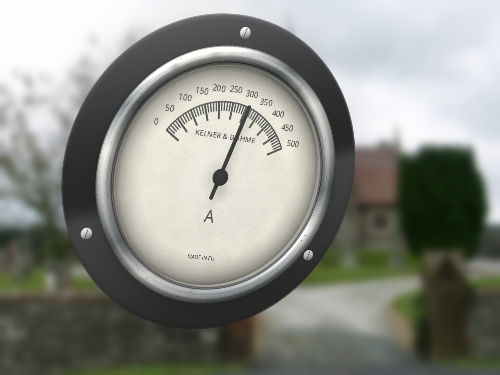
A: 300 A
